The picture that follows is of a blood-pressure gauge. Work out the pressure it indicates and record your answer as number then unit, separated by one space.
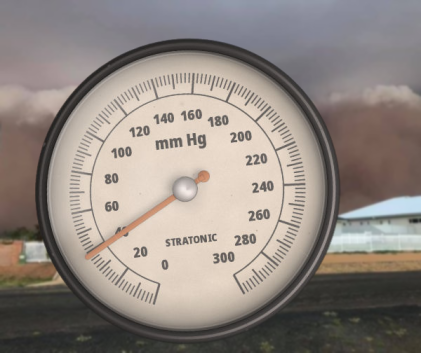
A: 38 mmHg
